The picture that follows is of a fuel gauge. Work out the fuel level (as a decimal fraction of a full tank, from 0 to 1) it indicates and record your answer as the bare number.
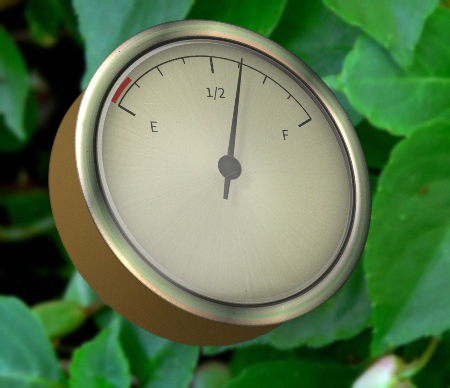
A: 0.625
